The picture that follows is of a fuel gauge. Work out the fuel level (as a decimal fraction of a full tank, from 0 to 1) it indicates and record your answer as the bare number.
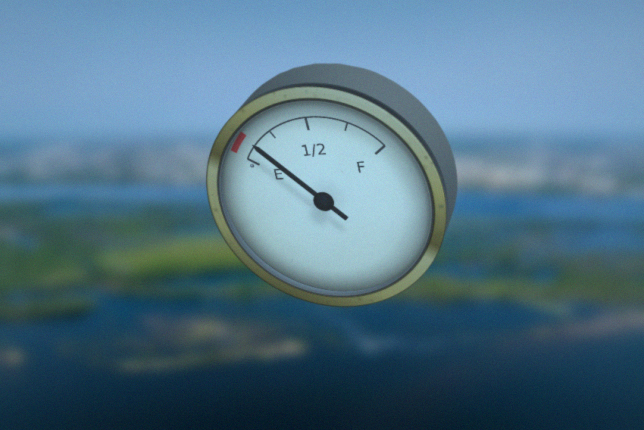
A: 0.125
